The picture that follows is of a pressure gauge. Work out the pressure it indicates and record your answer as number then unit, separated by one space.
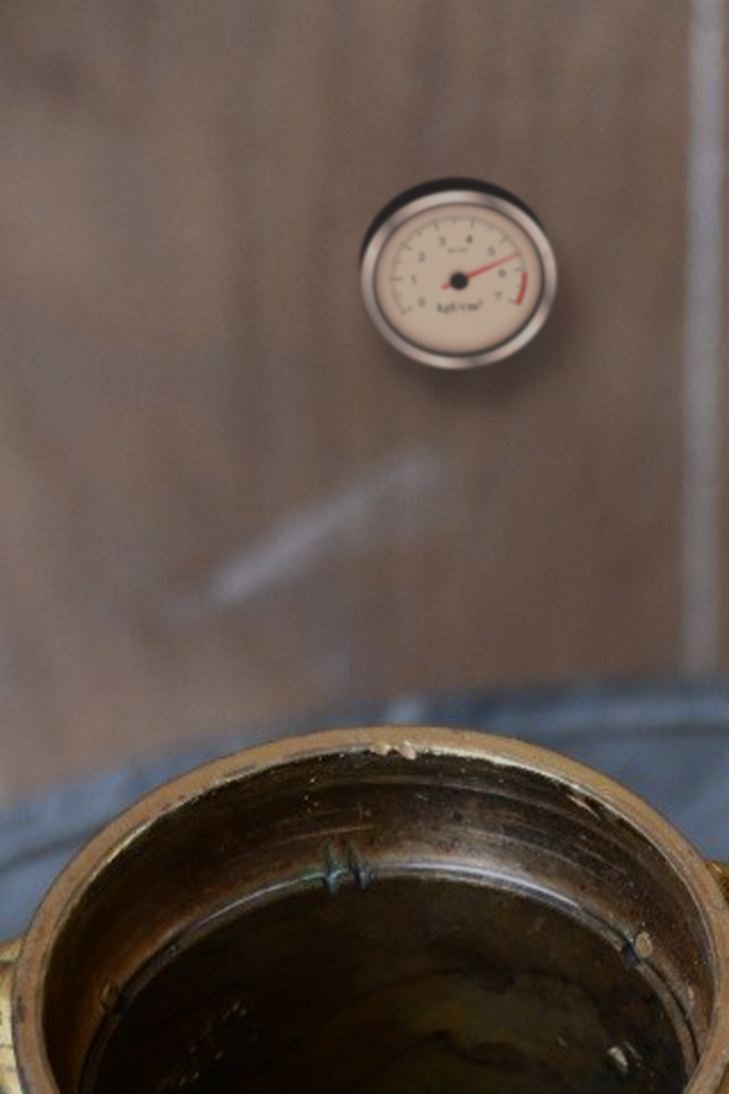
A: 5.5 kg/cm²
